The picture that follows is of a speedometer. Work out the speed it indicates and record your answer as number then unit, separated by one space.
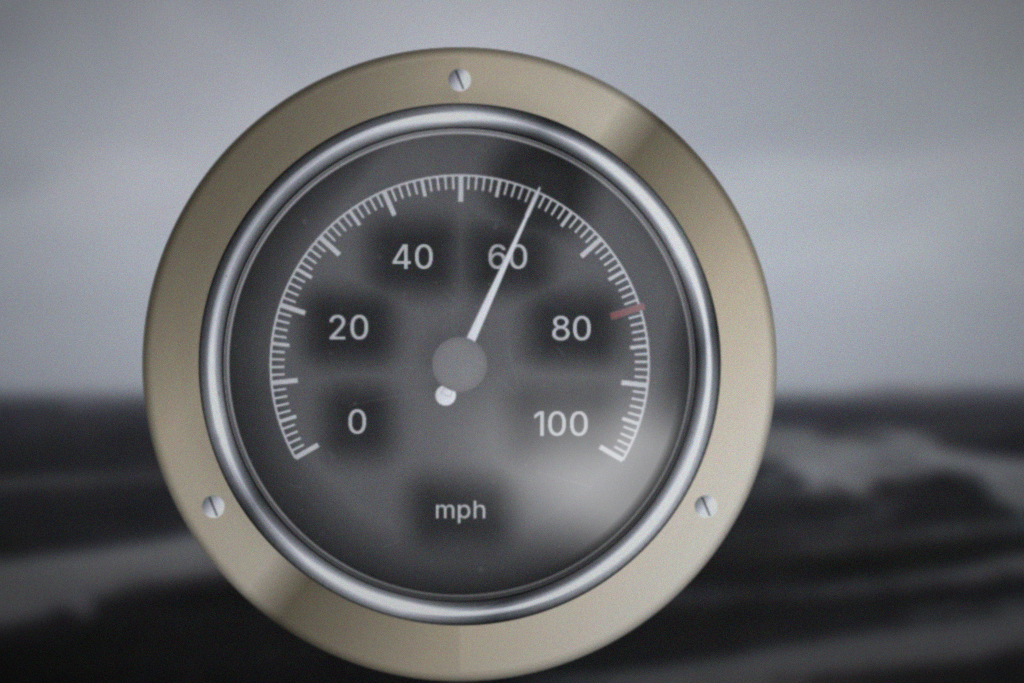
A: 60 mph
